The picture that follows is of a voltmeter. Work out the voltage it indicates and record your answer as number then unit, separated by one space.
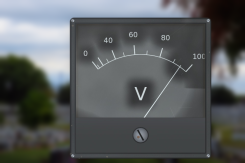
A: 95 V
